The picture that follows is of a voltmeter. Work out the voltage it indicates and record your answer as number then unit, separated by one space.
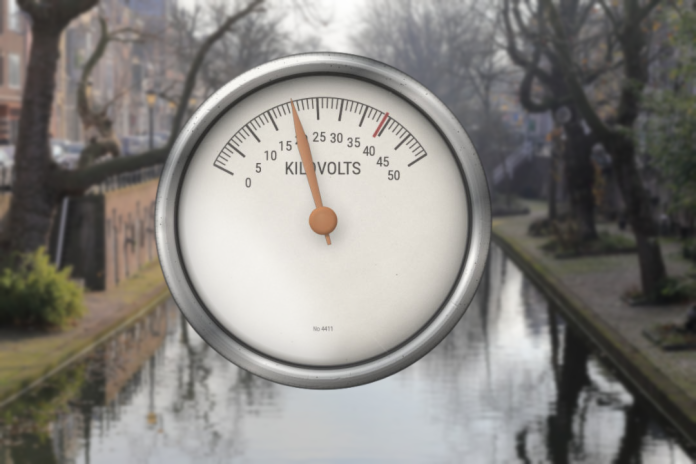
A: 20 kV
